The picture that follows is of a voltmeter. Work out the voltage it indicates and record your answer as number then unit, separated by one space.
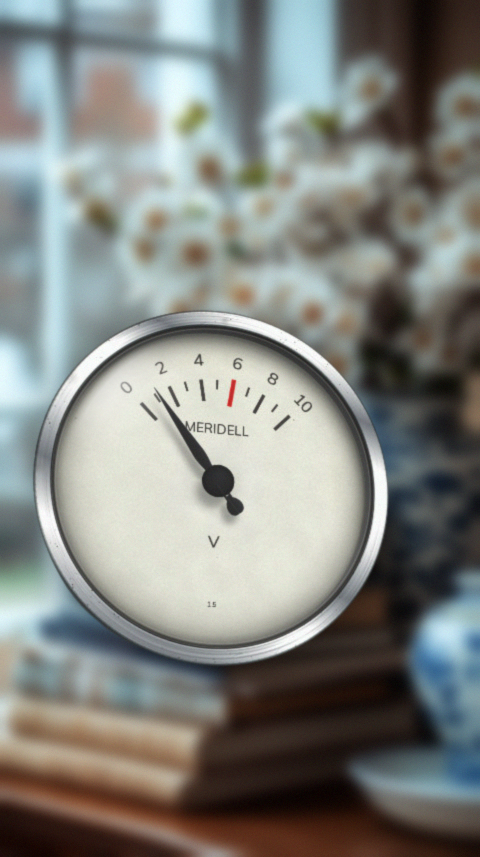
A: 1 V
